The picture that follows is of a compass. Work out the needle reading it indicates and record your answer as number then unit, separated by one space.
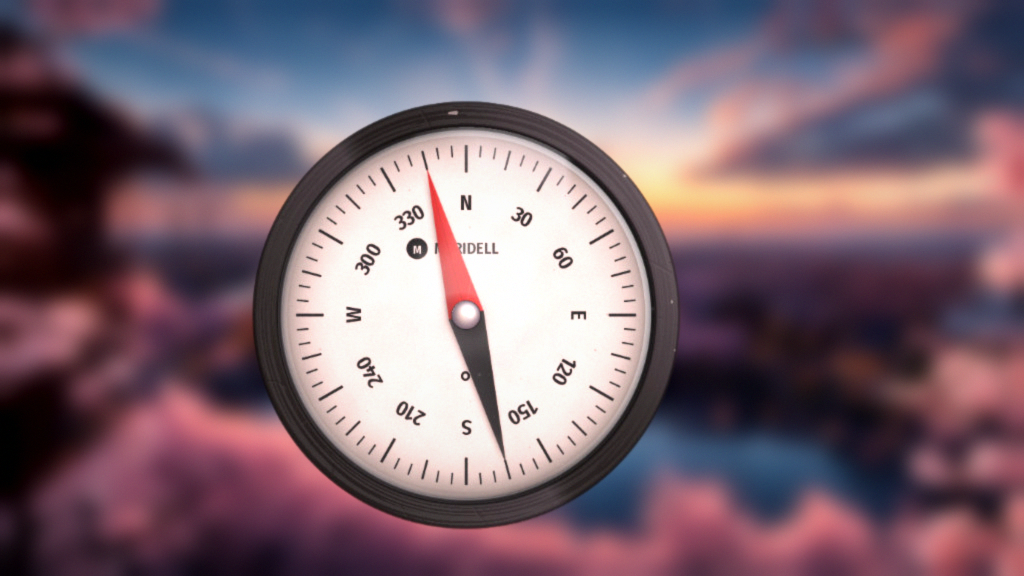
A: 345 °
